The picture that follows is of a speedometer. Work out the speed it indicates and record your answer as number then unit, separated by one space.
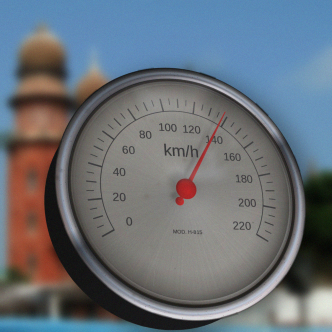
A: 137.5 km/h
